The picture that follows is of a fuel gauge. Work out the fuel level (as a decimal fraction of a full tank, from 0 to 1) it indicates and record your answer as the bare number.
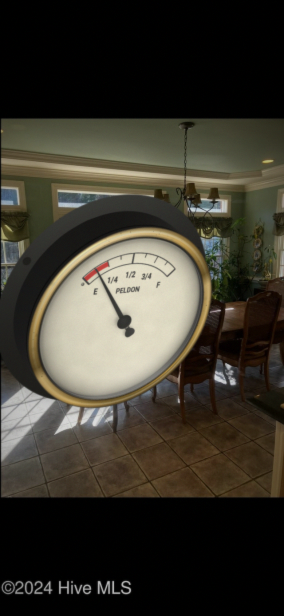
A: 0.125
